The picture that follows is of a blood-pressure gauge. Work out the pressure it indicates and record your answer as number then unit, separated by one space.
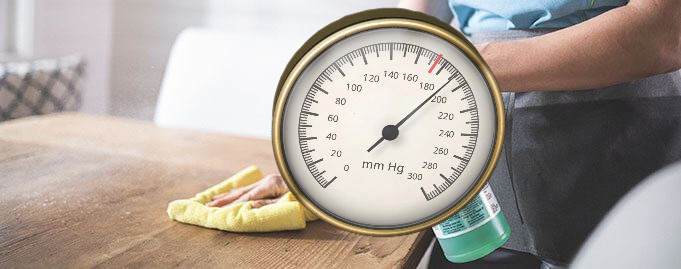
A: 190 mmHg
